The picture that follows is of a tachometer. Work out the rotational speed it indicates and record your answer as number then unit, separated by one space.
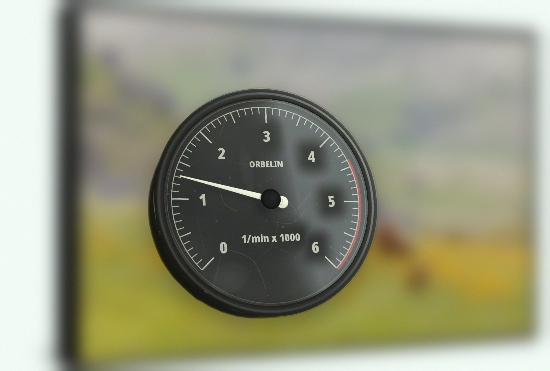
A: 1300 rpm
